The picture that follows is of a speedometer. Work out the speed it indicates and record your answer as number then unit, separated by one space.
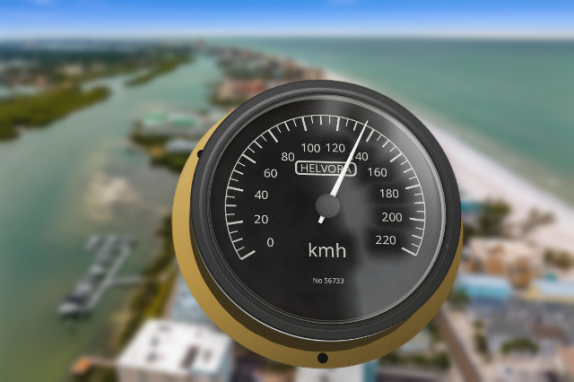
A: 135 km/h
